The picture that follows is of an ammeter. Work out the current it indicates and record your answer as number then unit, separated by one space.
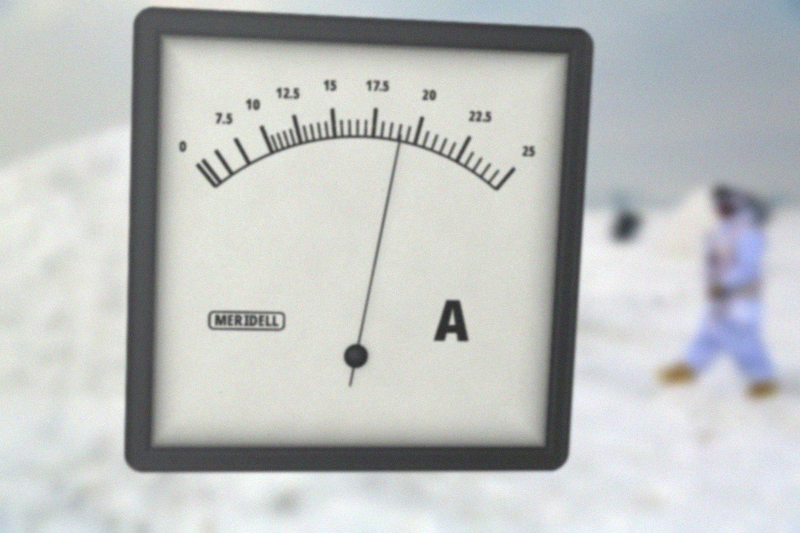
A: 19 A
